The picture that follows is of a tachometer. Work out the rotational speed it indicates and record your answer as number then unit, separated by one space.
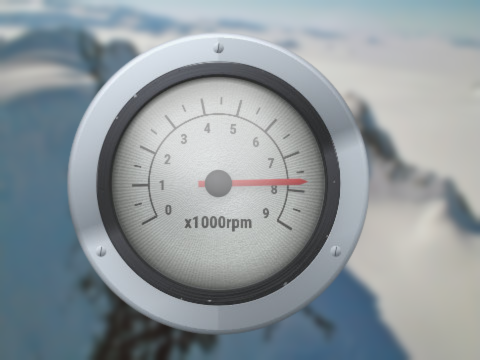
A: 7750 rpm
